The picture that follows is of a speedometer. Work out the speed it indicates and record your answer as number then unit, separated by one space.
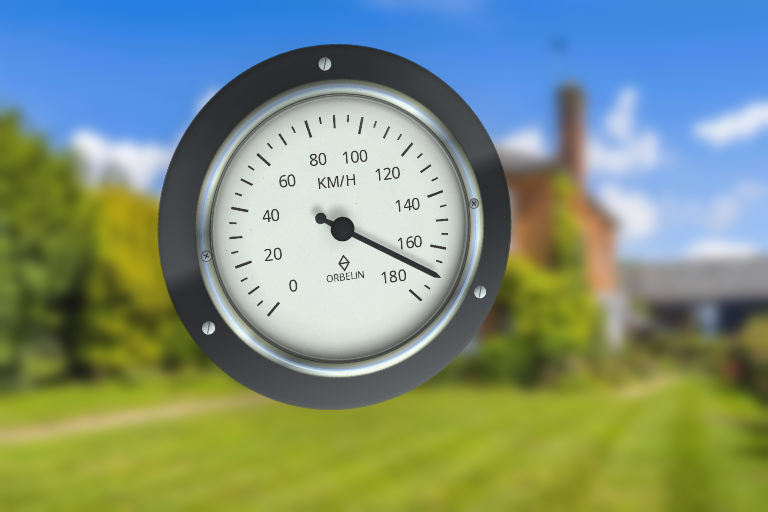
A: 170 km/h
